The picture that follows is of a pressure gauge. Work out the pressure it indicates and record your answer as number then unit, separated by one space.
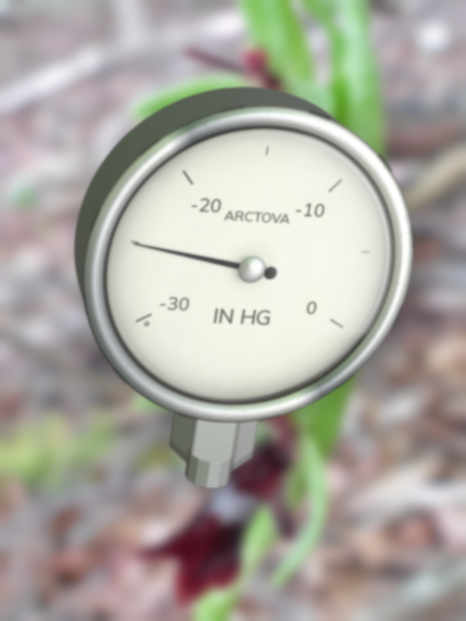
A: -25 inHg
